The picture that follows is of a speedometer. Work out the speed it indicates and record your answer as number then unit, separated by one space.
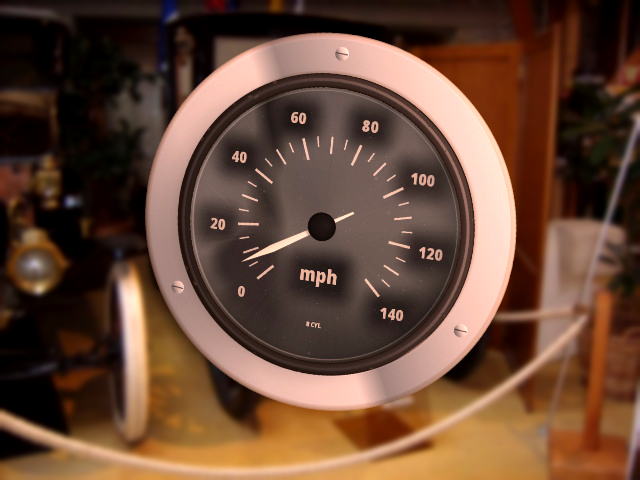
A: 7.5 mph
